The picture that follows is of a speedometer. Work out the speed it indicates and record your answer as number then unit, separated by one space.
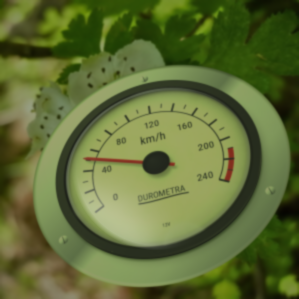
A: 50 km/h
